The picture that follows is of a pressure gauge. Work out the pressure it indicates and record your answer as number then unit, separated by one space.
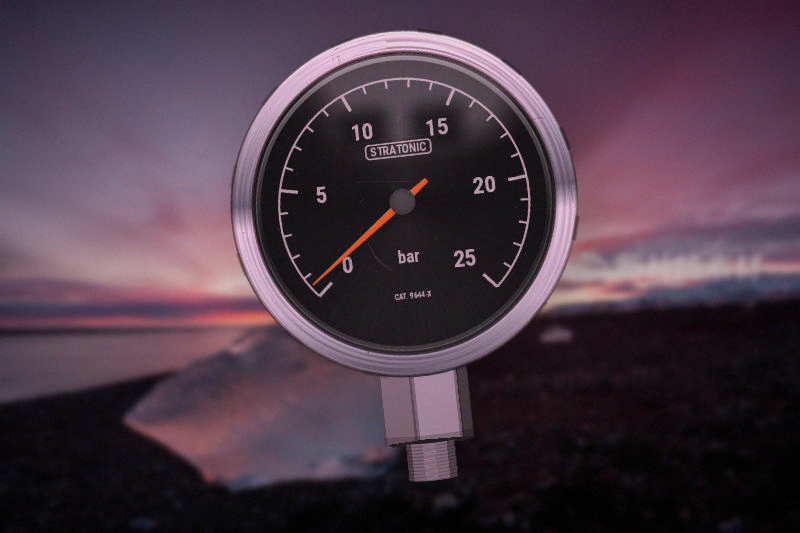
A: 0.5 bar
